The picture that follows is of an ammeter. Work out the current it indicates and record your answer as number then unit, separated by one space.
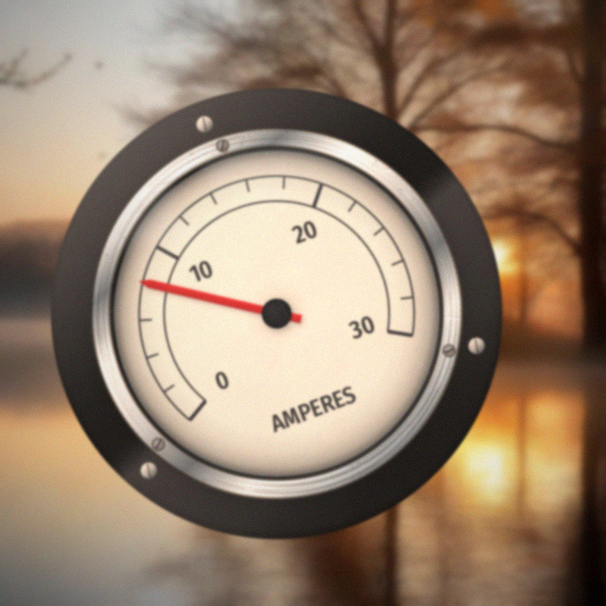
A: 8 A
